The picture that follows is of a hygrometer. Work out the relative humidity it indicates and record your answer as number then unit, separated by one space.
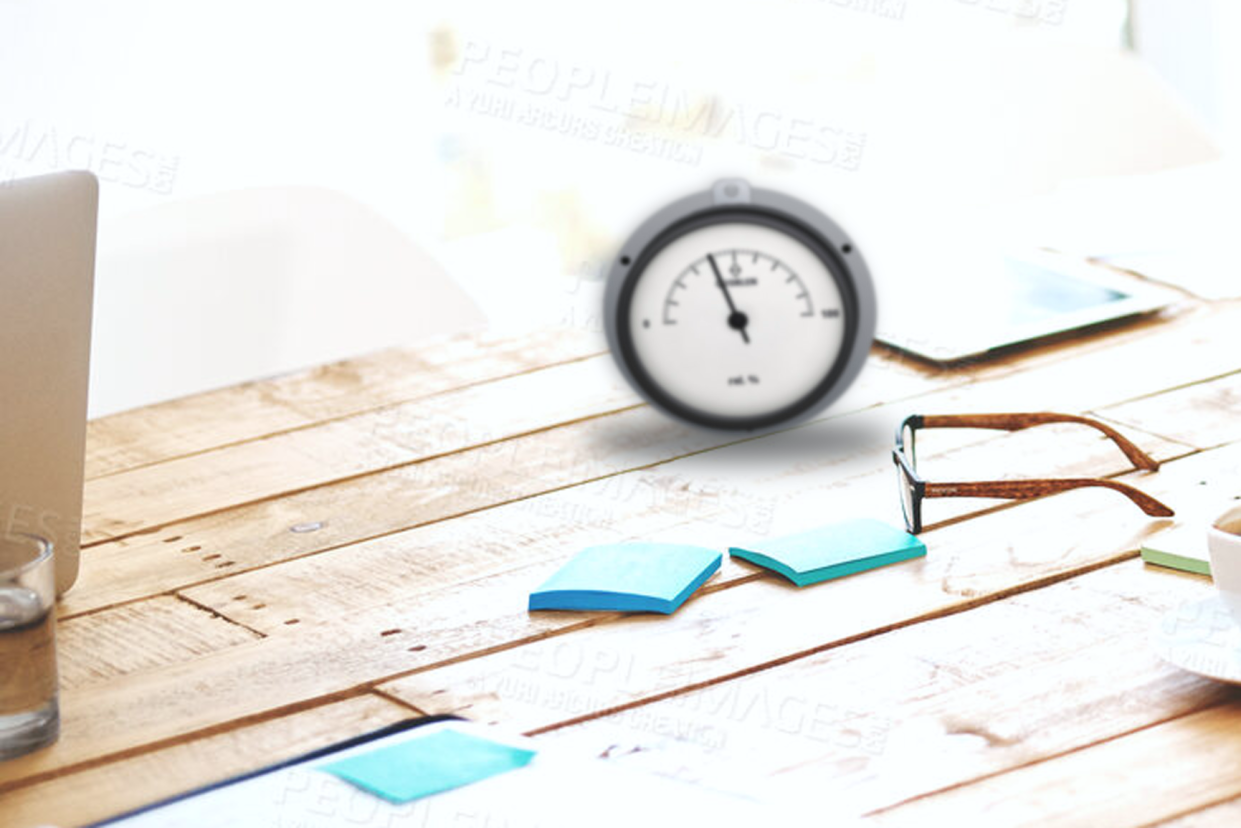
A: 40 %
